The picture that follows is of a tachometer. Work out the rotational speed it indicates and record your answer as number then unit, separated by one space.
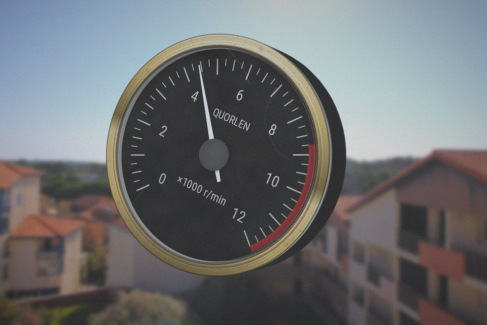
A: 4500 rpm
